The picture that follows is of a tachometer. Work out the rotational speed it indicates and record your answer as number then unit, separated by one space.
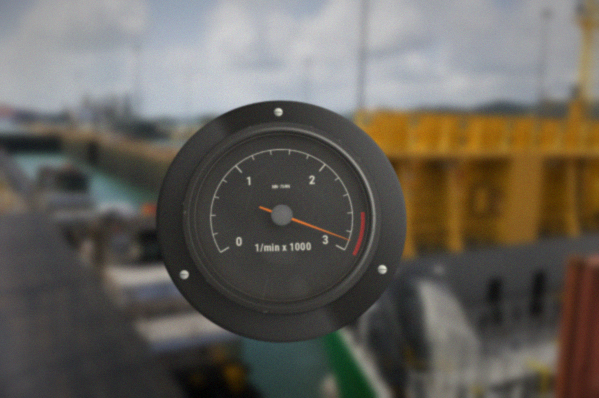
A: 2900 rpm
